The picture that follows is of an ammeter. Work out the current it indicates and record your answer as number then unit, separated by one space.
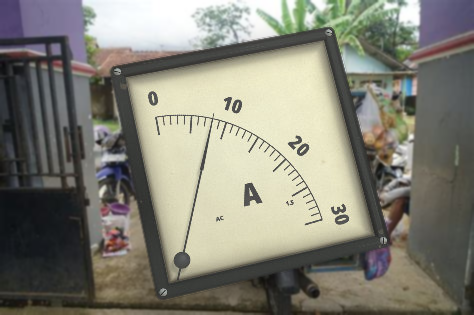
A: 8 A
